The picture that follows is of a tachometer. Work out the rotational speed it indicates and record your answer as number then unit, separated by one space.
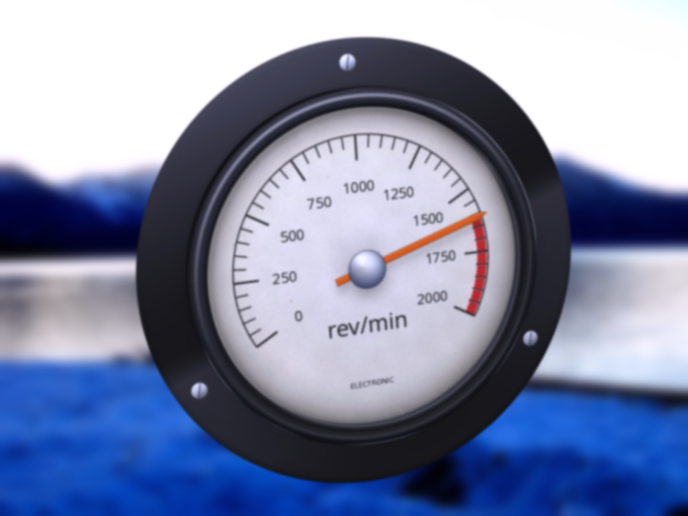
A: 1600 rpm
